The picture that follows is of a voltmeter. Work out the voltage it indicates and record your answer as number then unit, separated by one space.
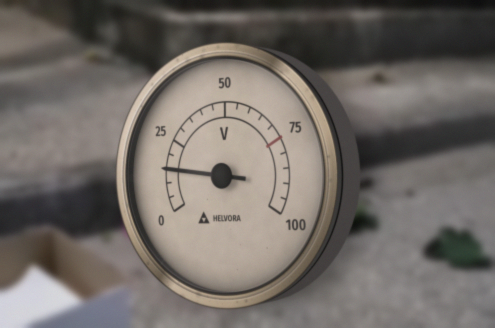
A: 15 V
